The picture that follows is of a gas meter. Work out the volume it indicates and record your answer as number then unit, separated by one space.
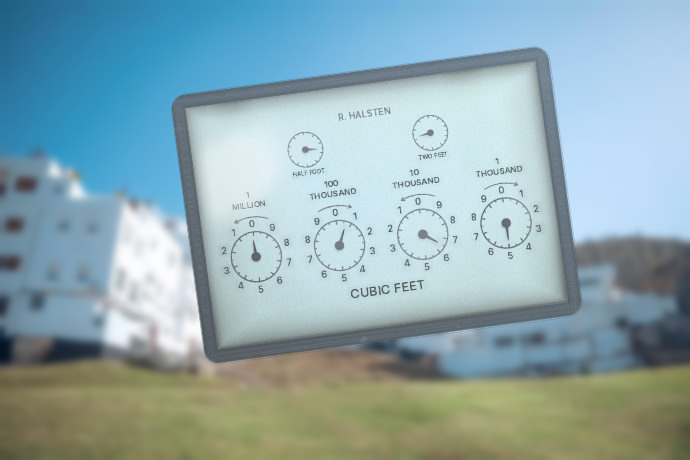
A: 6500 ft³
